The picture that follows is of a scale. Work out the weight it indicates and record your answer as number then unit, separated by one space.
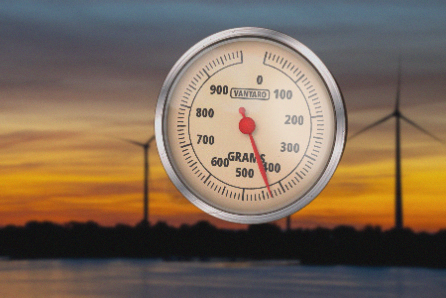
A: 430 g
